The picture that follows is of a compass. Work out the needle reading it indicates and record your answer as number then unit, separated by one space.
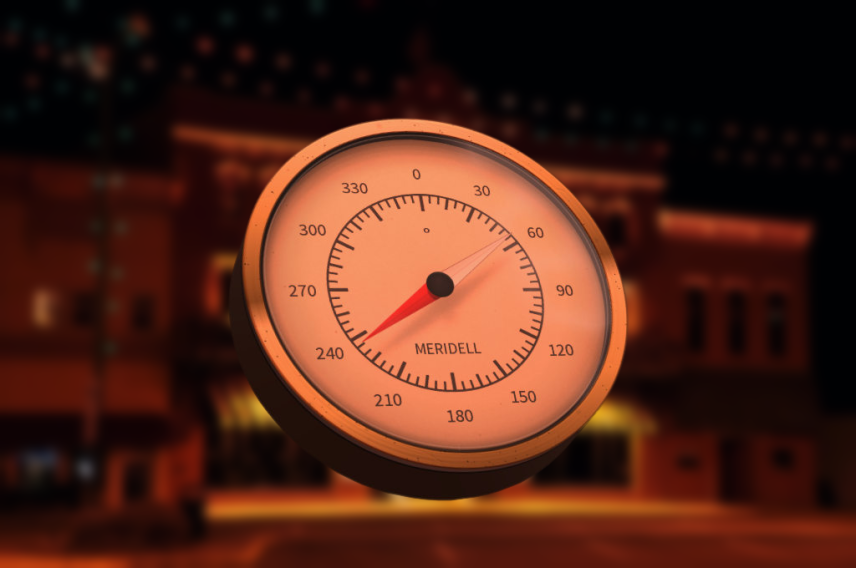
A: 235 °
